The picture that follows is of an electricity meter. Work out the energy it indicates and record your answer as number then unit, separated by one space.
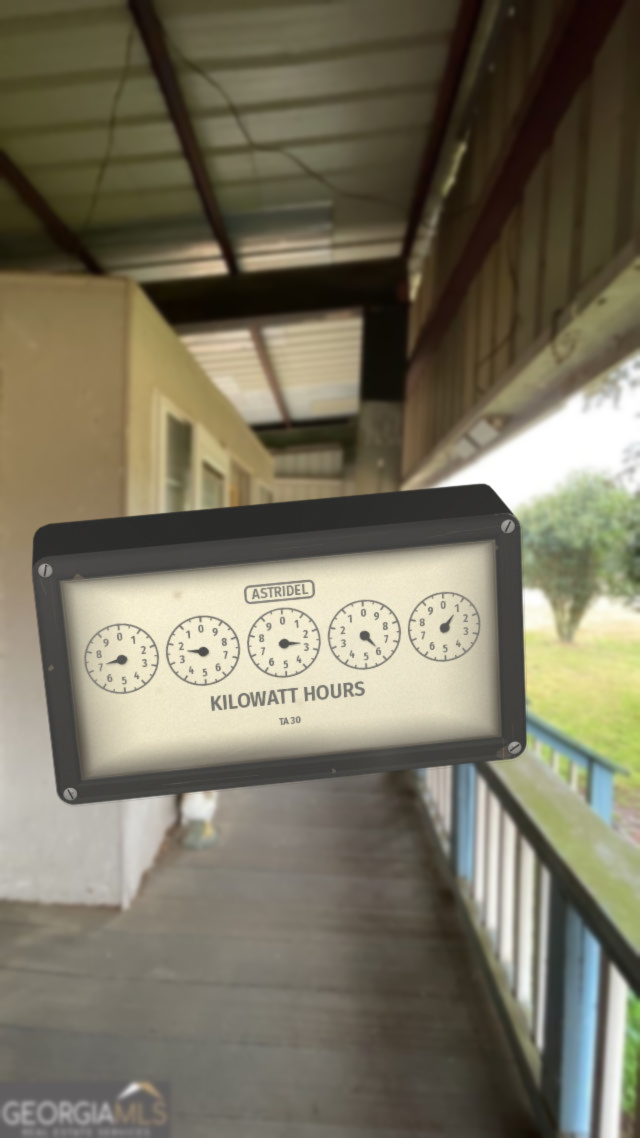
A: 72261 kWh
